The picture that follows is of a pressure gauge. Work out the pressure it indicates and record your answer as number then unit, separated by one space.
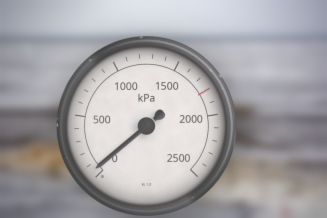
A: 50 kPa
